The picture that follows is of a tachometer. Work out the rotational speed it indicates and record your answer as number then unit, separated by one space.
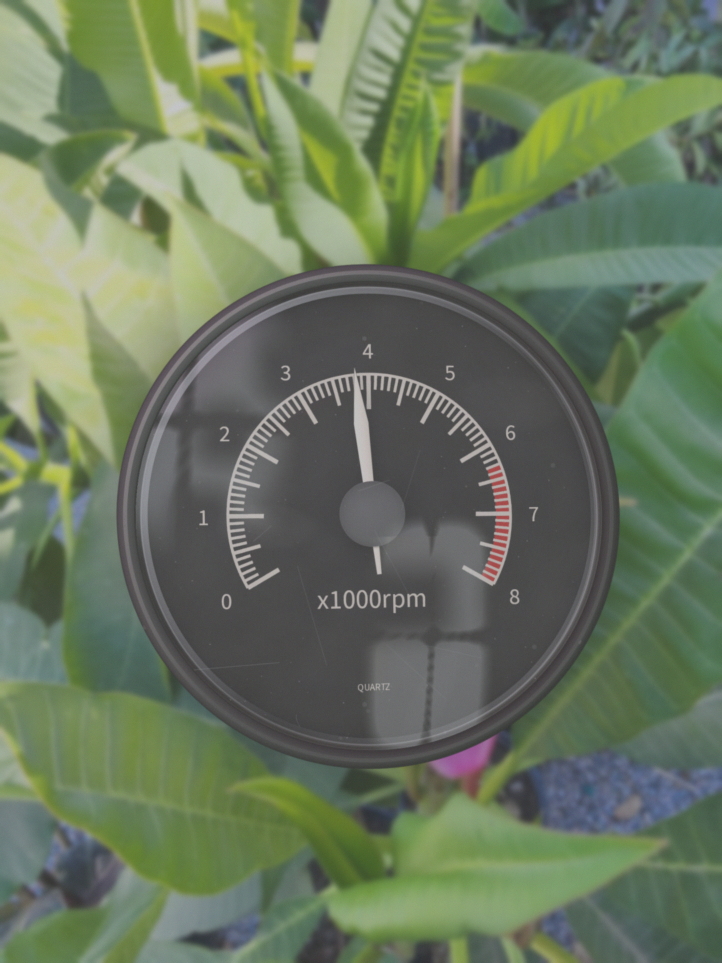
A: 3800 rpm
